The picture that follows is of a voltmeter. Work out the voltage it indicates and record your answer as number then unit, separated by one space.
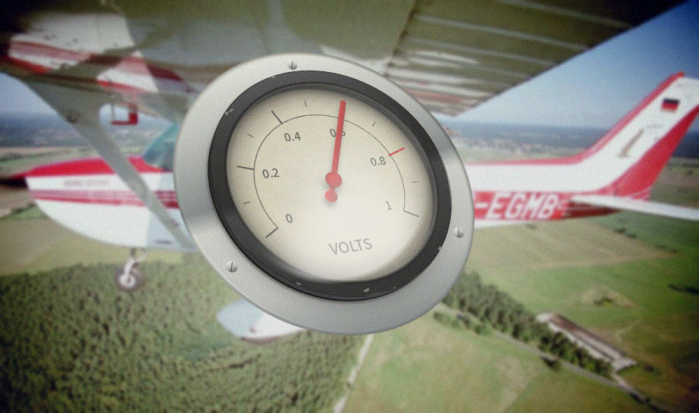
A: 0.6 V
